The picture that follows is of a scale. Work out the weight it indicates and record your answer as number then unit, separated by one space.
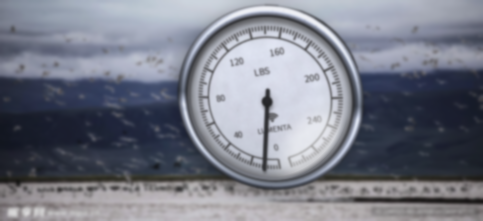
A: 10 lb
